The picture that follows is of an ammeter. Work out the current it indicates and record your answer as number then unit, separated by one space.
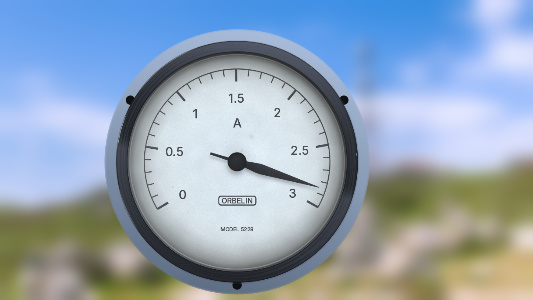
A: 2.85 A
